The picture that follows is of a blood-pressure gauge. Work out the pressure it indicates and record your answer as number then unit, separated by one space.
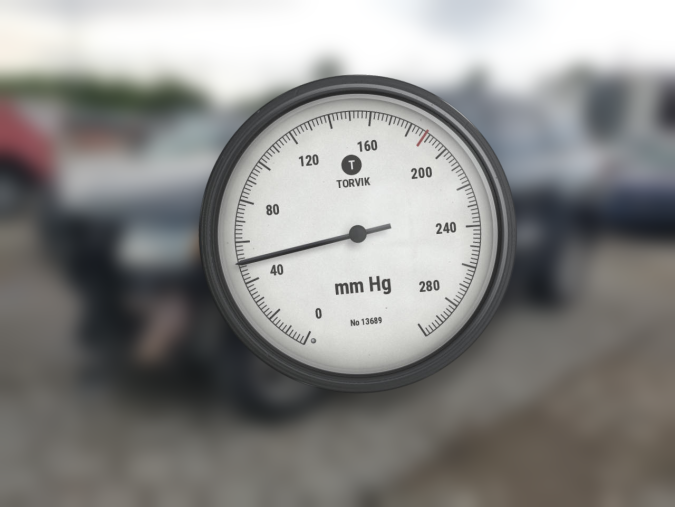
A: 50 mmHg
